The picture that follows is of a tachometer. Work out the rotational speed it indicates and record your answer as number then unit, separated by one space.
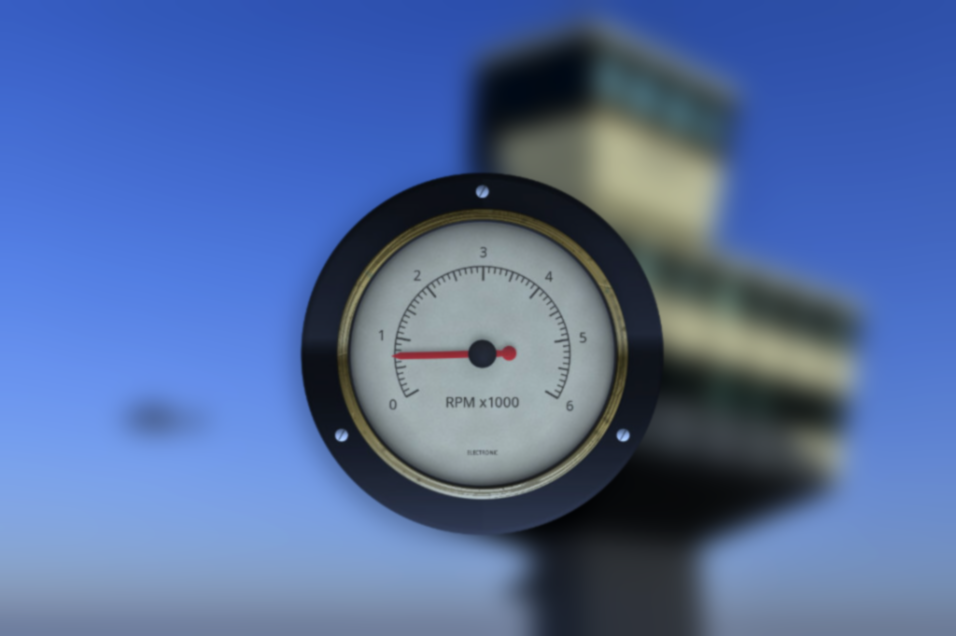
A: 700 rpm
